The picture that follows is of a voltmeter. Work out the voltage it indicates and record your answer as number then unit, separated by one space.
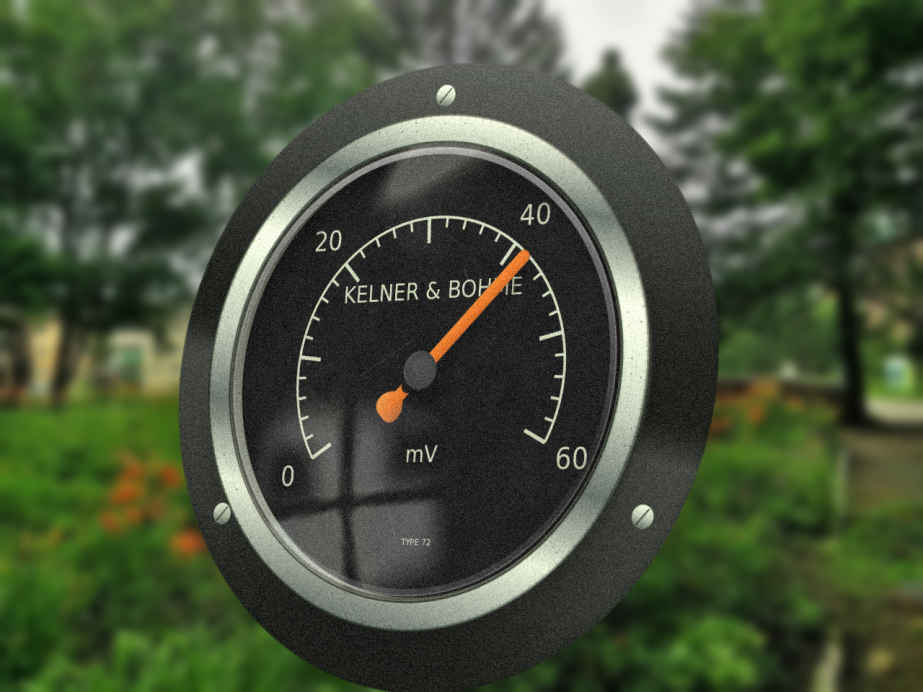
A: 42 mV
